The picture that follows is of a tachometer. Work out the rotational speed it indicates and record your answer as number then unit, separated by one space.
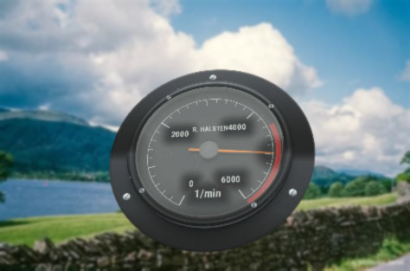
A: 5000 rpm
